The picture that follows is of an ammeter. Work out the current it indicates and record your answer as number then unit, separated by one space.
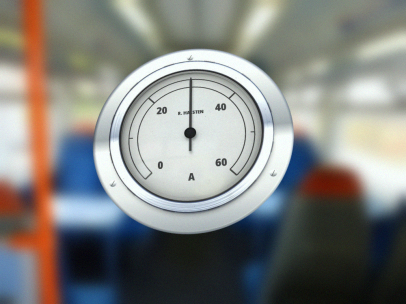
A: 30 A
